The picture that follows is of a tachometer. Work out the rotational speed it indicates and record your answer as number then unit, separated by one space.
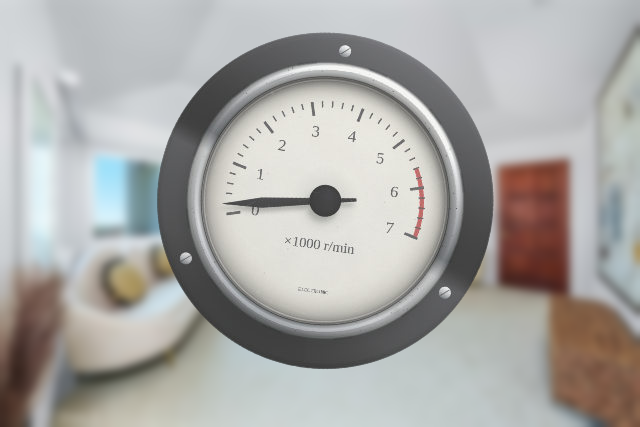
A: 200 rpm
